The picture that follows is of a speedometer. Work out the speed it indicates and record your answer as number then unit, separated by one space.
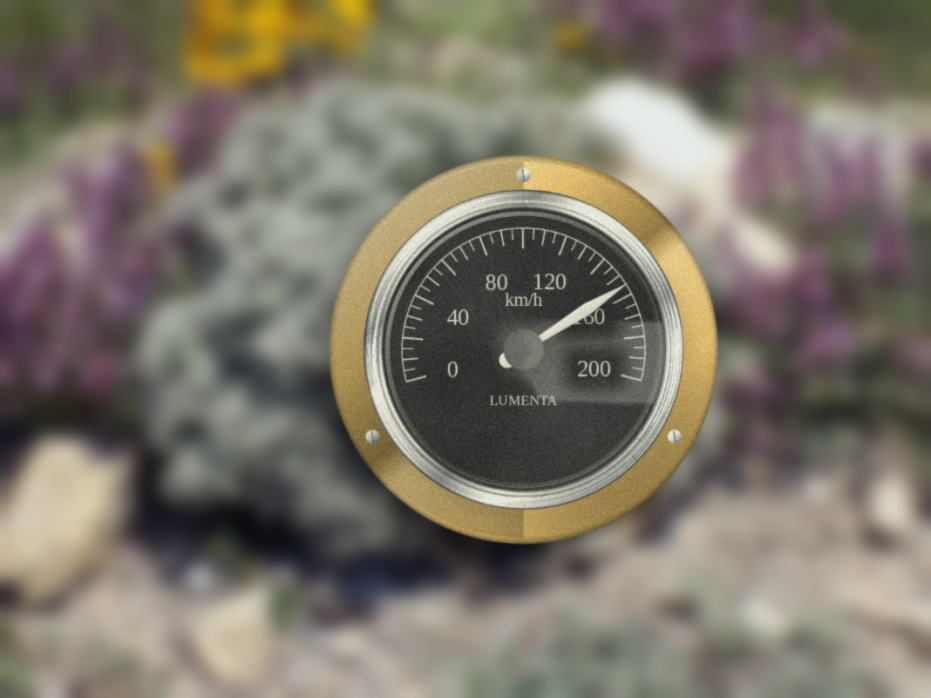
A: 155 km/h
